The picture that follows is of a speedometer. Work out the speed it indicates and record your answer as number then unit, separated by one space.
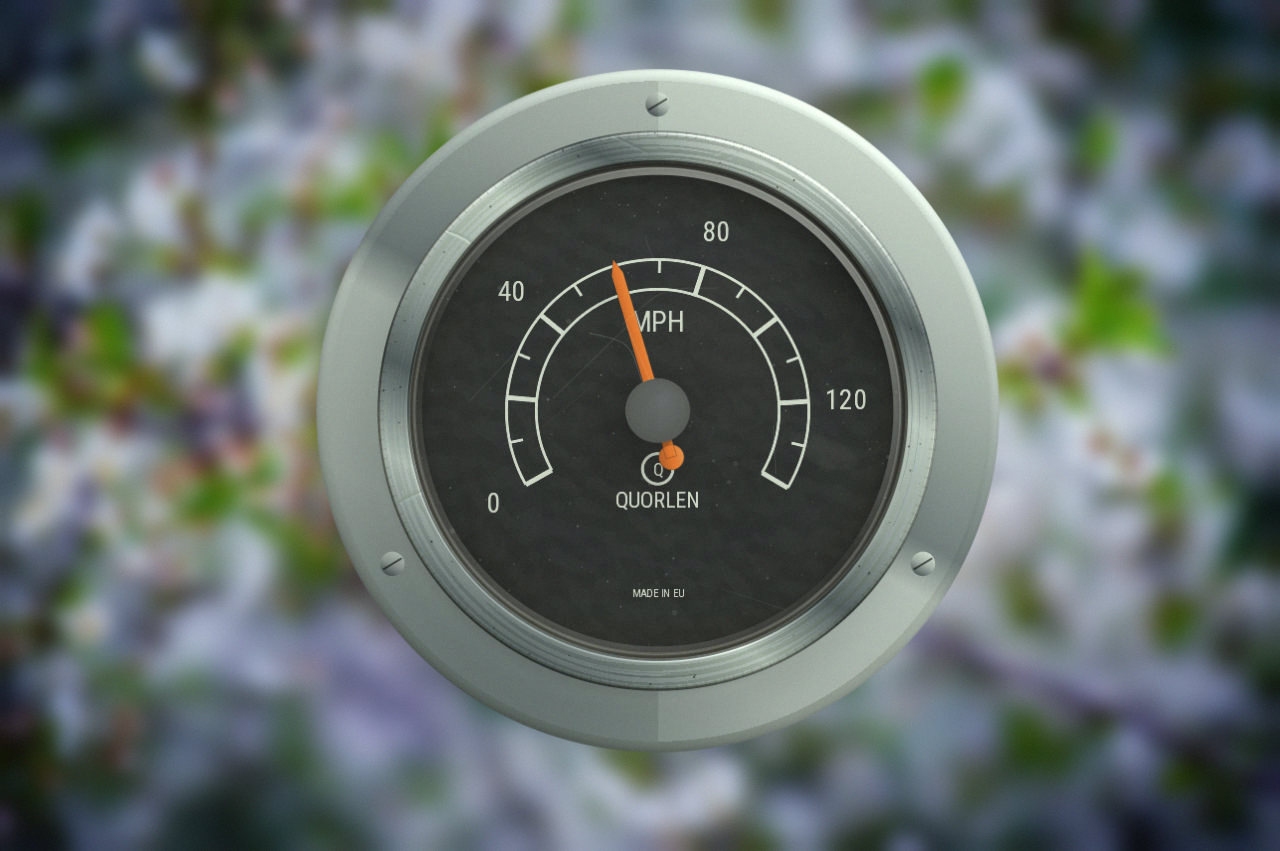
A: 60 mph
